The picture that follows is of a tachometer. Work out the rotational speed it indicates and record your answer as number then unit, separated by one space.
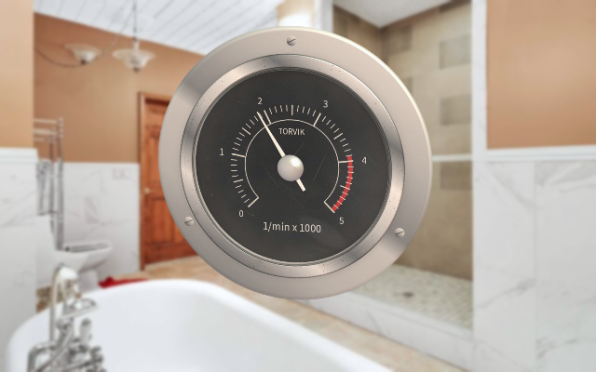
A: 1900 rpm
